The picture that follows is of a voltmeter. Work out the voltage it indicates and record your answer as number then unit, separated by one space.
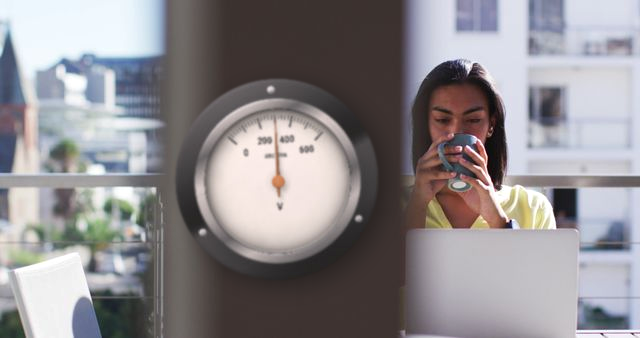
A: 300 V
